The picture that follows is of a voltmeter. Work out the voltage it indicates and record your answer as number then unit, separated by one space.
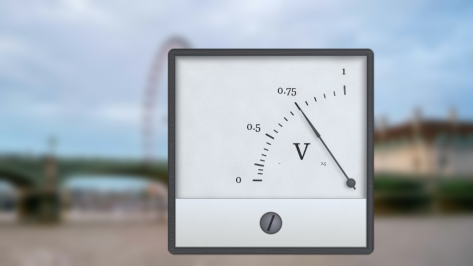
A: 0.75 V
